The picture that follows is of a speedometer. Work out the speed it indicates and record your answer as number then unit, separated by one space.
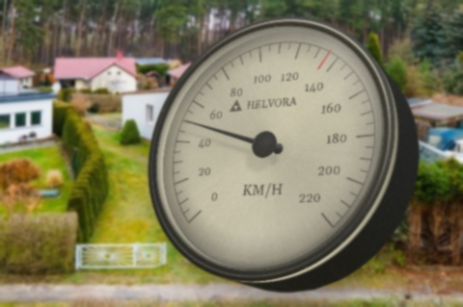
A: 50 km/h
